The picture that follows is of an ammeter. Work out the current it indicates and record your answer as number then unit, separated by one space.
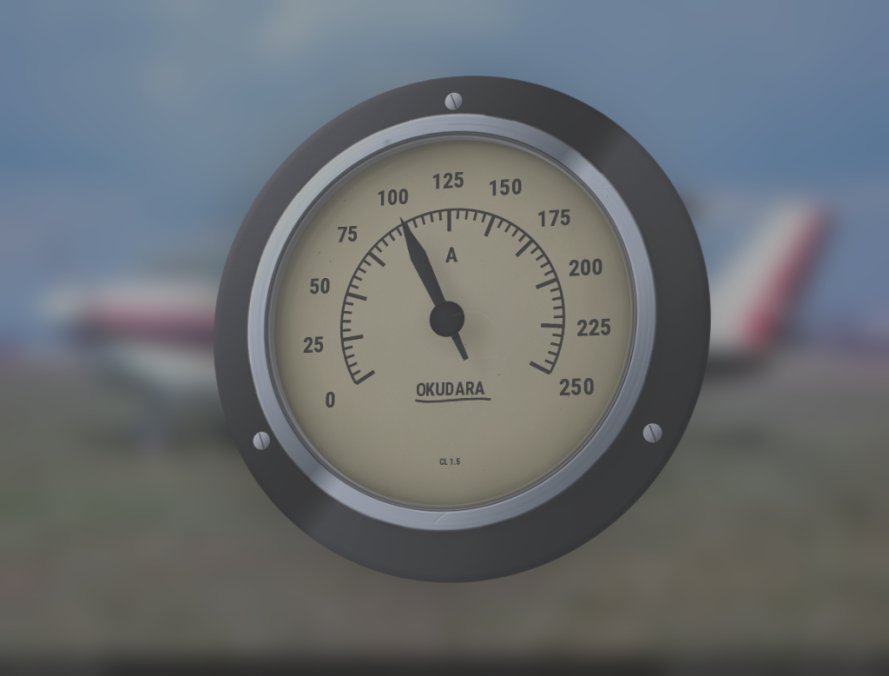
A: 100 A
